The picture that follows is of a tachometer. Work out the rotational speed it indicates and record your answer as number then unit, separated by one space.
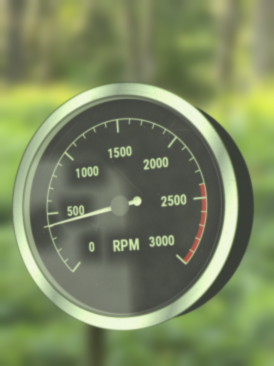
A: 400 rpm
